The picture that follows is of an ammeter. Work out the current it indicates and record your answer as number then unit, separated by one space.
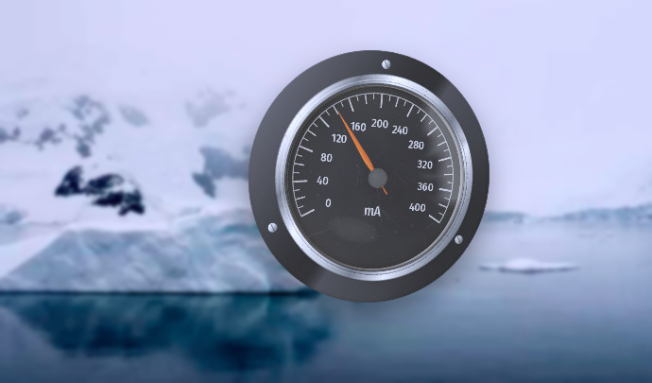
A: 140 mA
